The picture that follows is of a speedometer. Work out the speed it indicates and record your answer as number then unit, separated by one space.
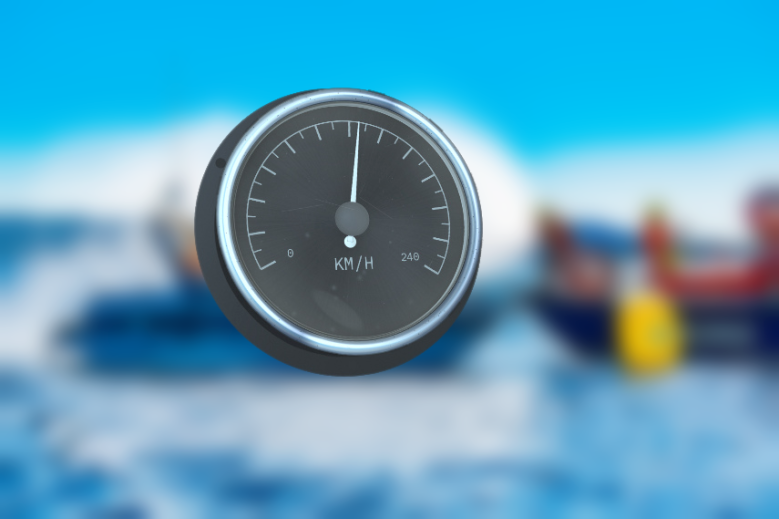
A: 125 km/h
